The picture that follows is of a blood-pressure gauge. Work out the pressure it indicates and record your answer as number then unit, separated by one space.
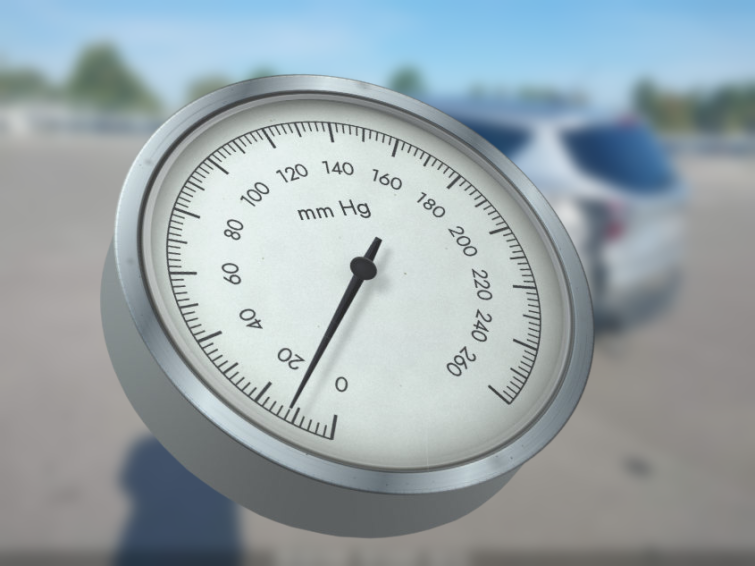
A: 12 mmHg
